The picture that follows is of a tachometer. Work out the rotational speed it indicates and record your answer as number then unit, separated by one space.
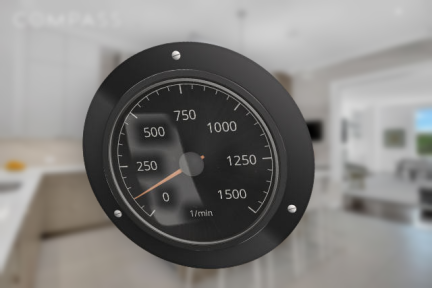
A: 100 rpm
